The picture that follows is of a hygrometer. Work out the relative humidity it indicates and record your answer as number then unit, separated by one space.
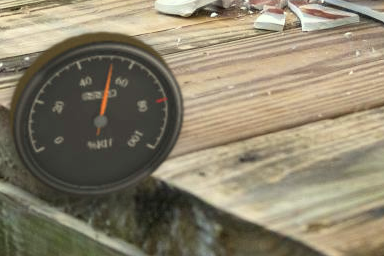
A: 52 %
